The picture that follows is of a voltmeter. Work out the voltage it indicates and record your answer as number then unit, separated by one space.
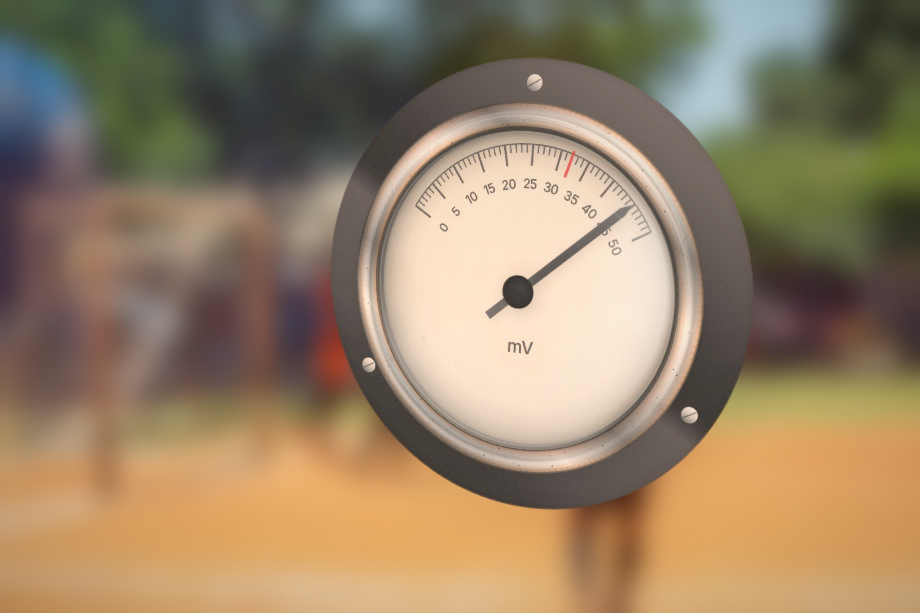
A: 45 mV
